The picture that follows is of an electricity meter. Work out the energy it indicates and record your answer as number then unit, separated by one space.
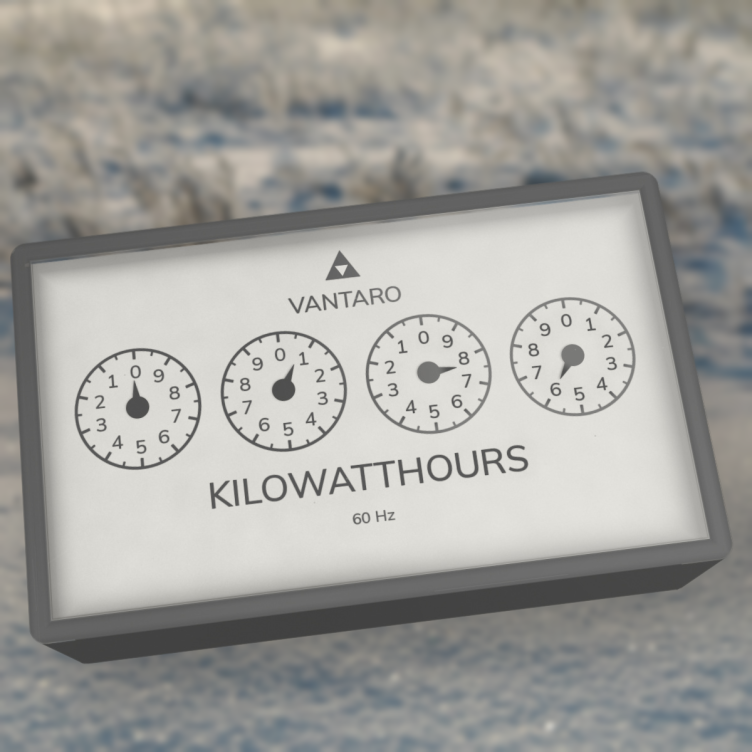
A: 76 kWh
